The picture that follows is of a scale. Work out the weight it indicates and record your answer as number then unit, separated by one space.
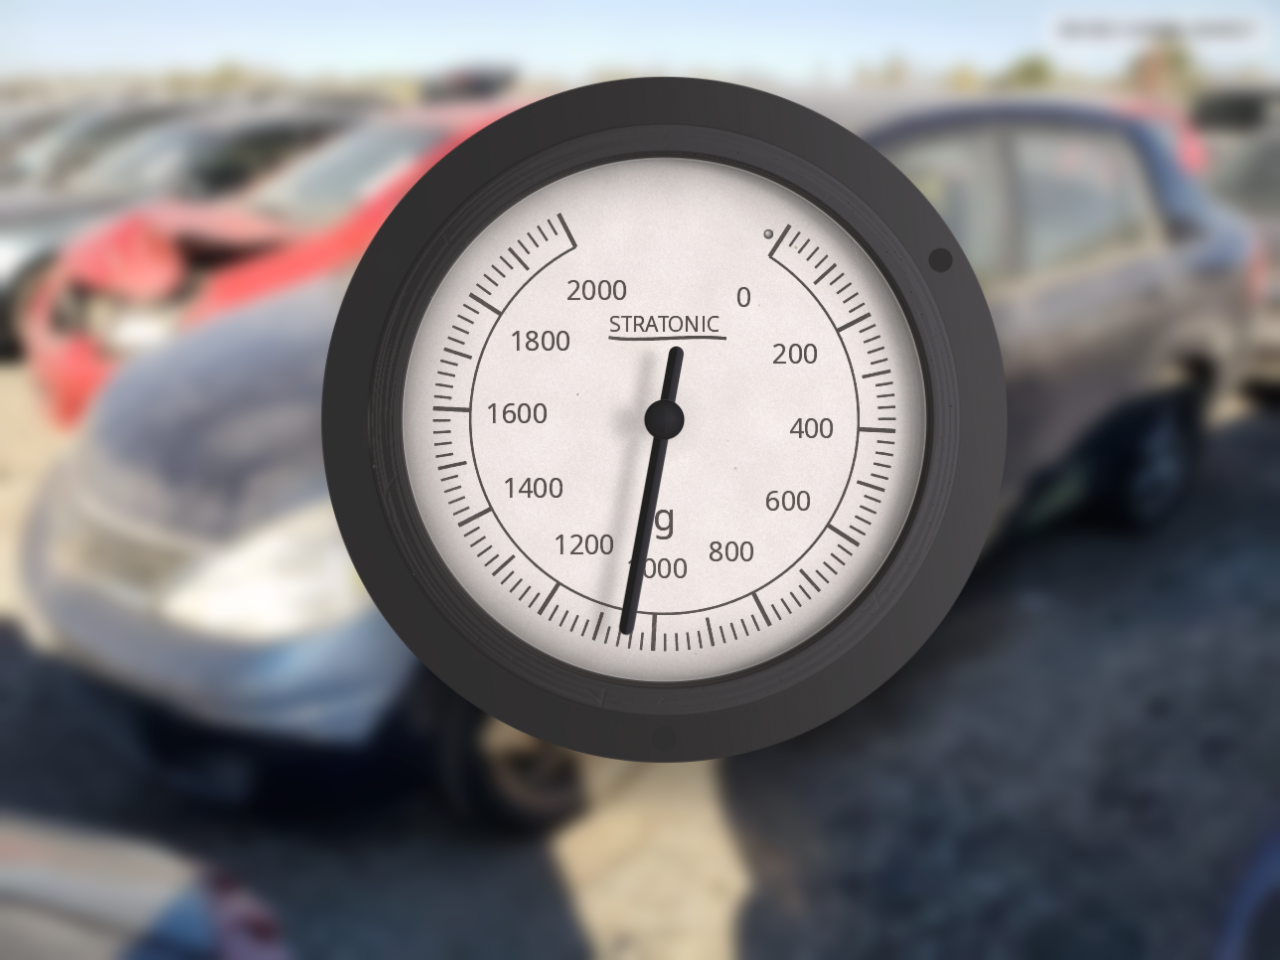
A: 1050 g
